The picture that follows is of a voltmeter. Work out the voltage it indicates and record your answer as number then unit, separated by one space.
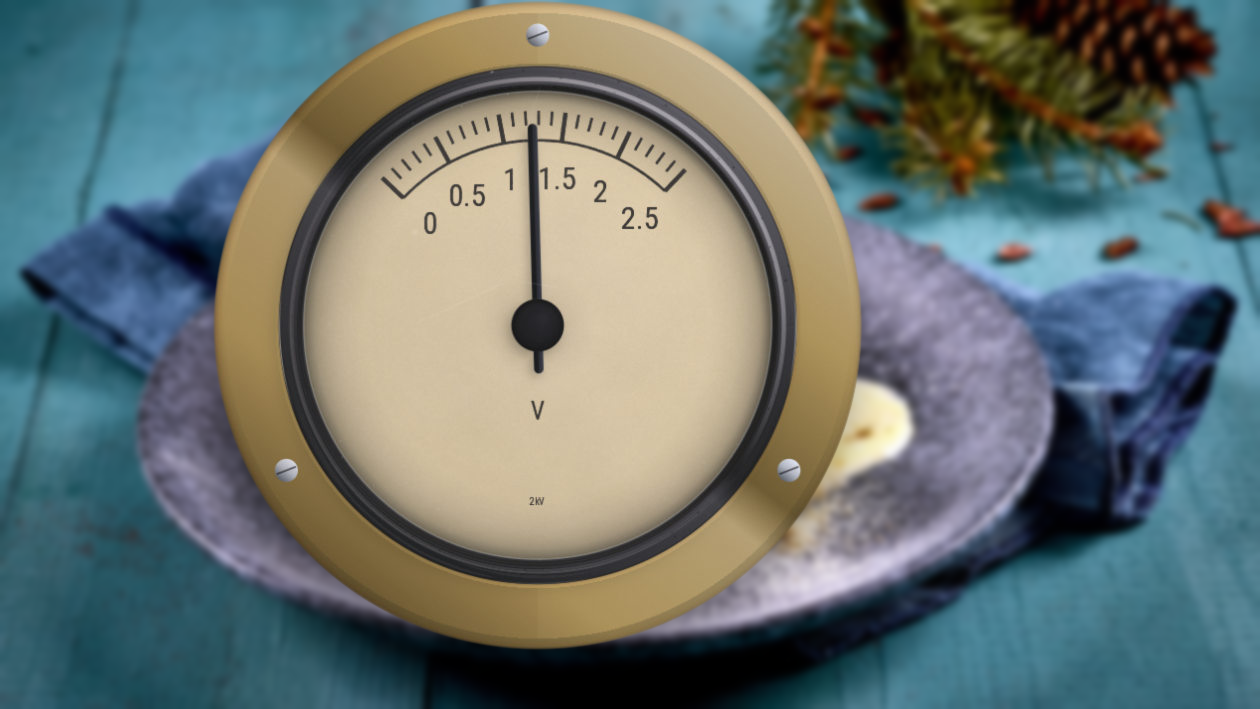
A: 1.25 V
